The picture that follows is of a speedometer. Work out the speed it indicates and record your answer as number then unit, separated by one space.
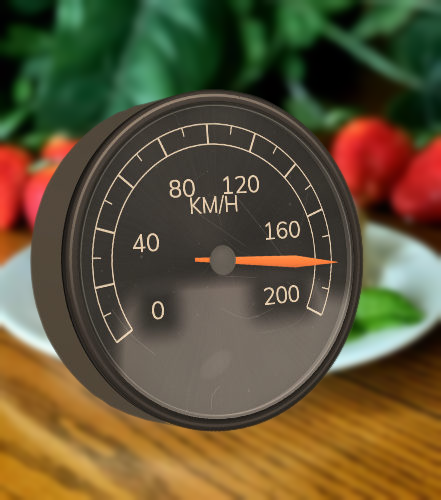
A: 180 km/h
